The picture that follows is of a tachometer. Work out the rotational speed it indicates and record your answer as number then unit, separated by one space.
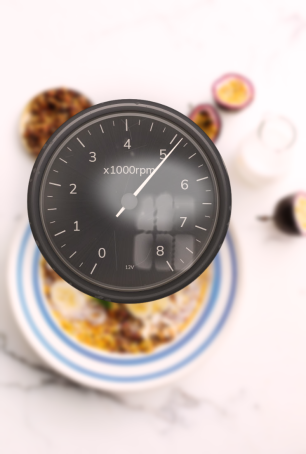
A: 5125 rpm
